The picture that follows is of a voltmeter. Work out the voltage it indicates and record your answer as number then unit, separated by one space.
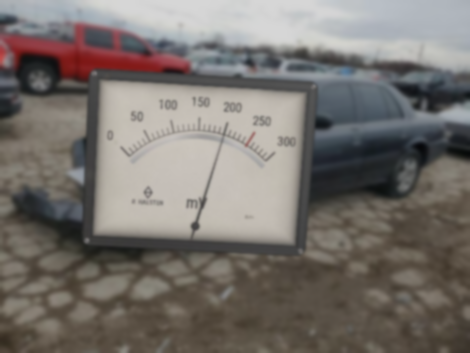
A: 200 mV
